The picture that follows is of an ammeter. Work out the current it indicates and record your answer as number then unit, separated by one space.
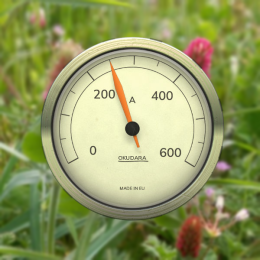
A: 250 A
